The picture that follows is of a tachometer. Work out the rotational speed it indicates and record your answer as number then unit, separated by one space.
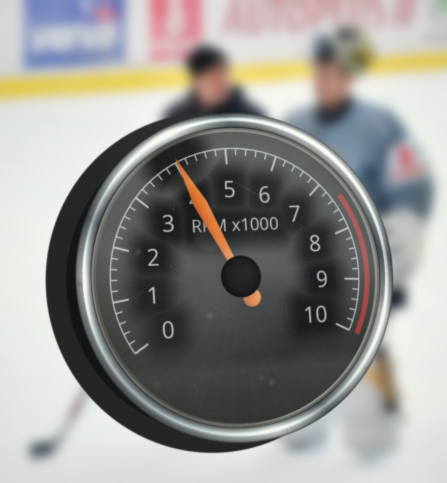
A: 4000 rpm
